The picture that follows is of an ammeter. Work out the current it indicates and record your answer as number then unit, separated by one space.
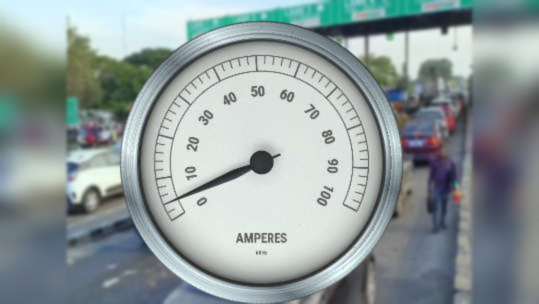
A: 4 A
